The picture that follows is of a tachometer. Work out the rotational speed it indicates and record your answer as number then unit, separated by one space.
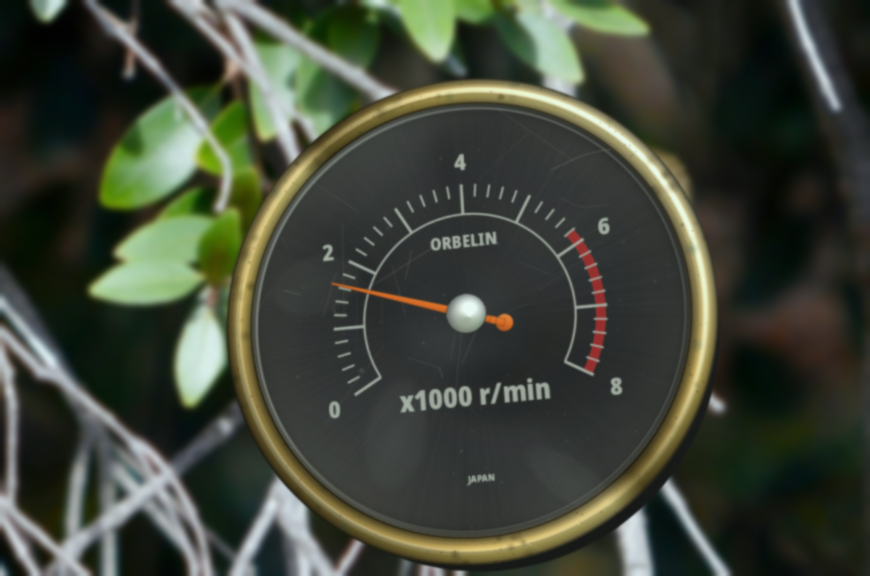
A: 1600 rpm
